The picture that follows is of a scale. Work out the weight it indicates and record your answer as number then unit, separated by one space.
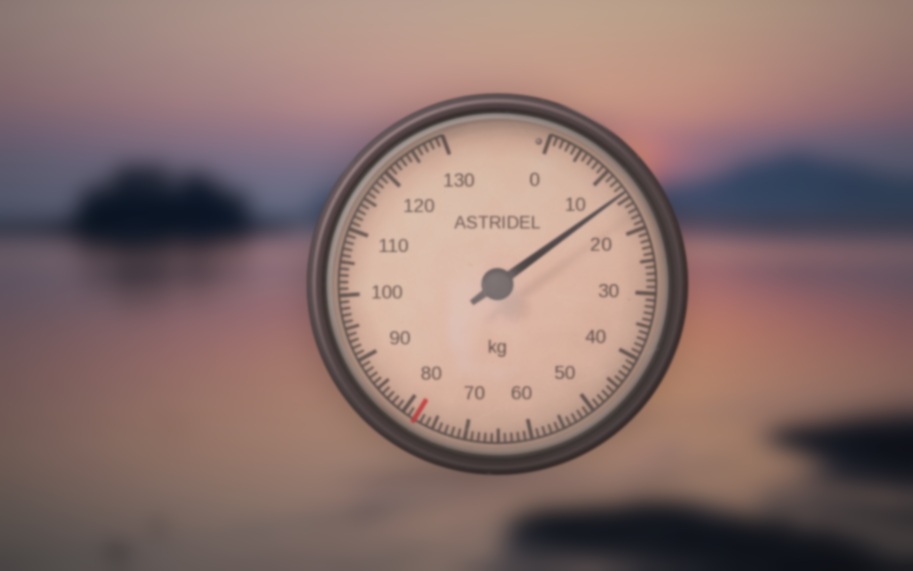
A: 14 kg
